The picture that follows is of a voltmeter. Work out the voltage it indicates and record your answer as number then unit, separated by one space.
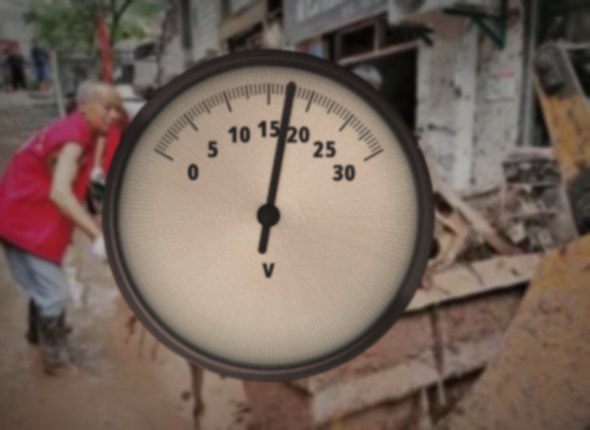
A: 17.5 V
